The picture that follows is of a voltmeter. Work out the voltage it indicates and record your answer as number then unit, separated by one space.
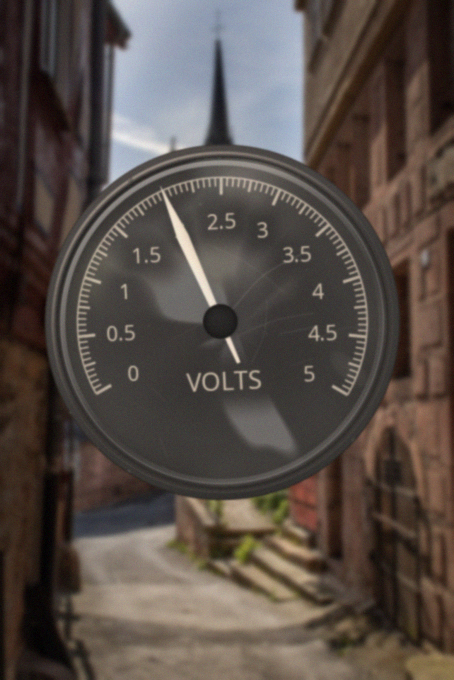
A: 2 V
